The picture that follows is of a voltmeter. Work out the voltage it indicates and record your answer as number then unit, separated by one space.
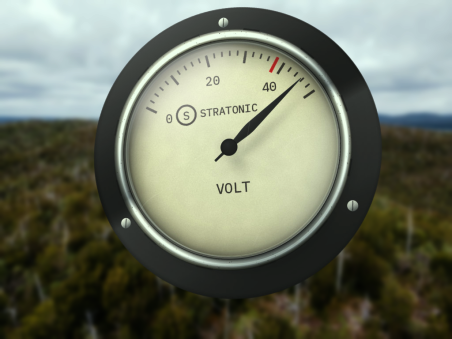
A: 46 V
